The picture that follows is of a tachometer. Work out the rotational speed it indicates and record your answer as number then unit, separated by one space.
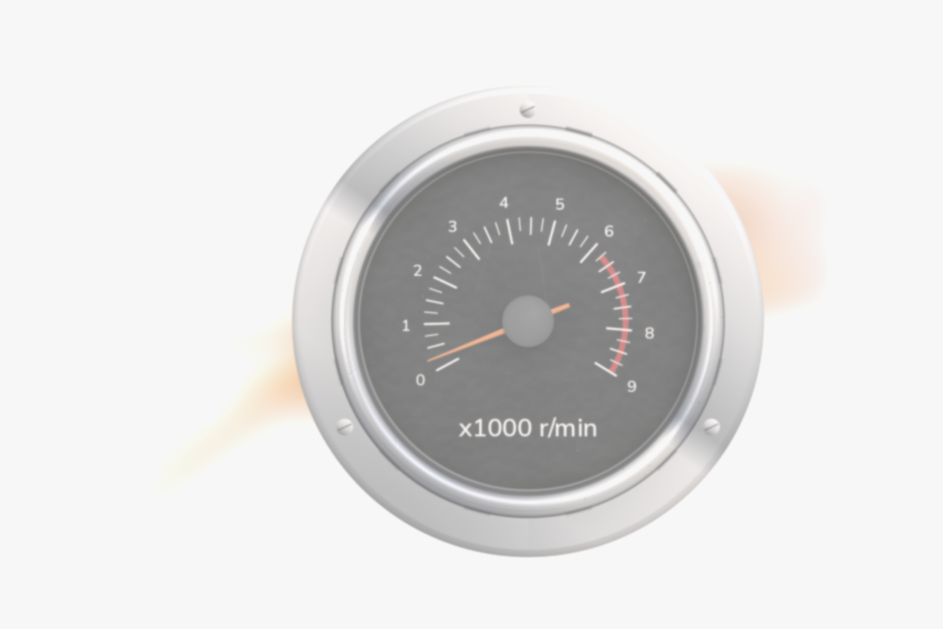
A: 250 rpm
